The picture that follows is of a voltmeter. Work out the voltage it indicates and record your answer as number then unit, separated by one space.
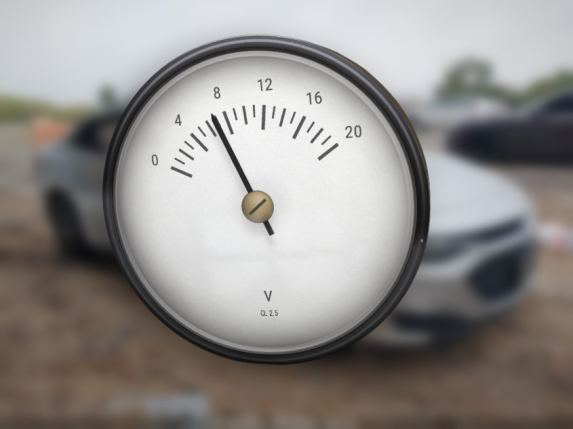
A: 7 V
